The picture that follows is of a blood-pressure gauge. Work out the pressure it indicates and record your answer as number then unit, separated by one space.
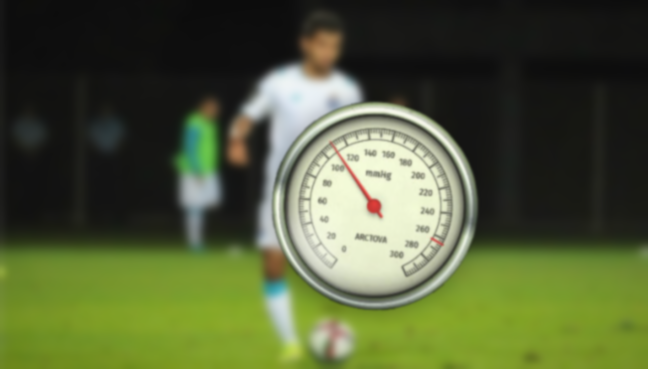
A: 110 mmHg
